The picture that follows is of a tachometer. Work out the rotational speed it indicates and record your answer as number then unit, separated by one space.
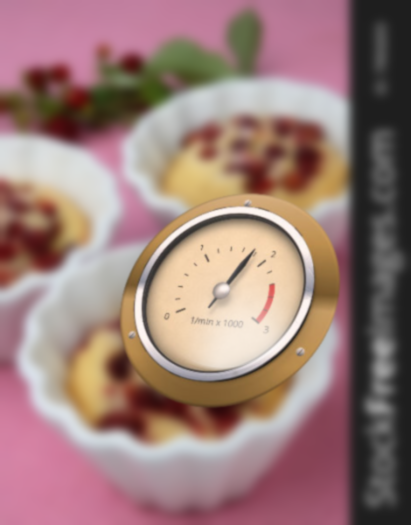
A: 1800 rpm
